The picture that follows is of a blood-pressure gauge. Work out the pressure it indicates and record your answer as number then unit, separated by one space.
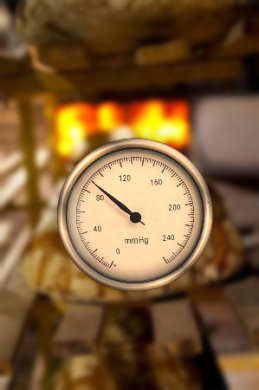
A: 90 mmHg
